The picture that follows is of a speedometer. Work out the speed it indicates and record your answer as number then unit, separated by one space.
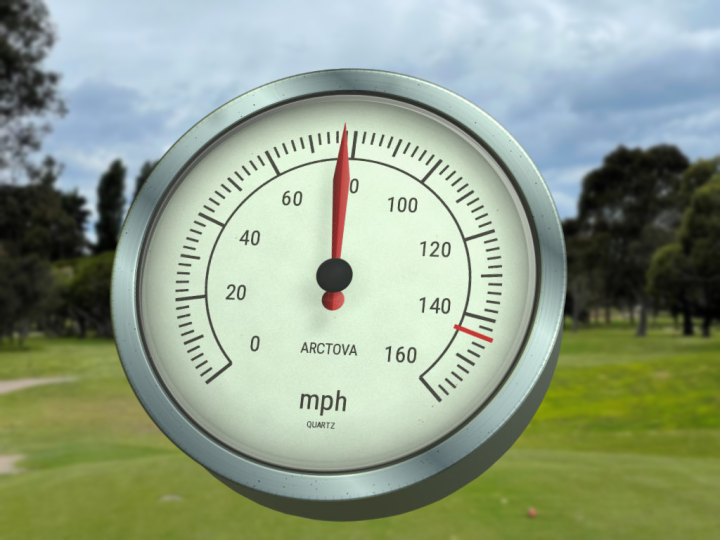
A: 78 mph
